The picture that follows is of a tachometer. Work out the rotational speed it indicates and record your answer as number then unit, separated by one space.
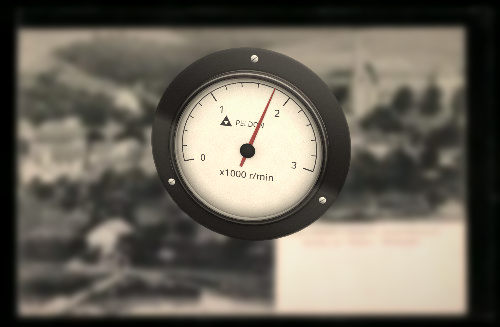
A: 1800 rpm
